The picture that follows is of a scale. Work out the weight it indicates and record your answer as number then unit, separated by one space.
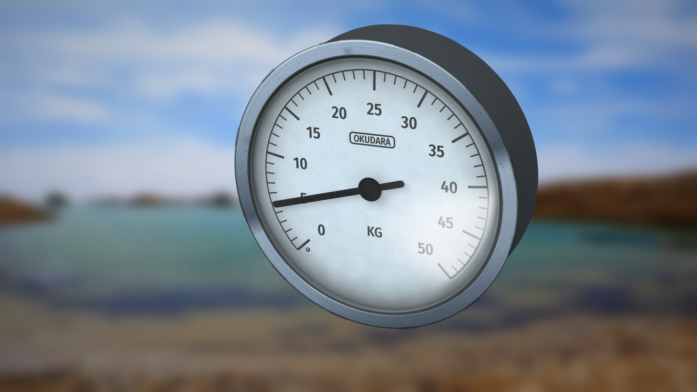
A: 5 kg
